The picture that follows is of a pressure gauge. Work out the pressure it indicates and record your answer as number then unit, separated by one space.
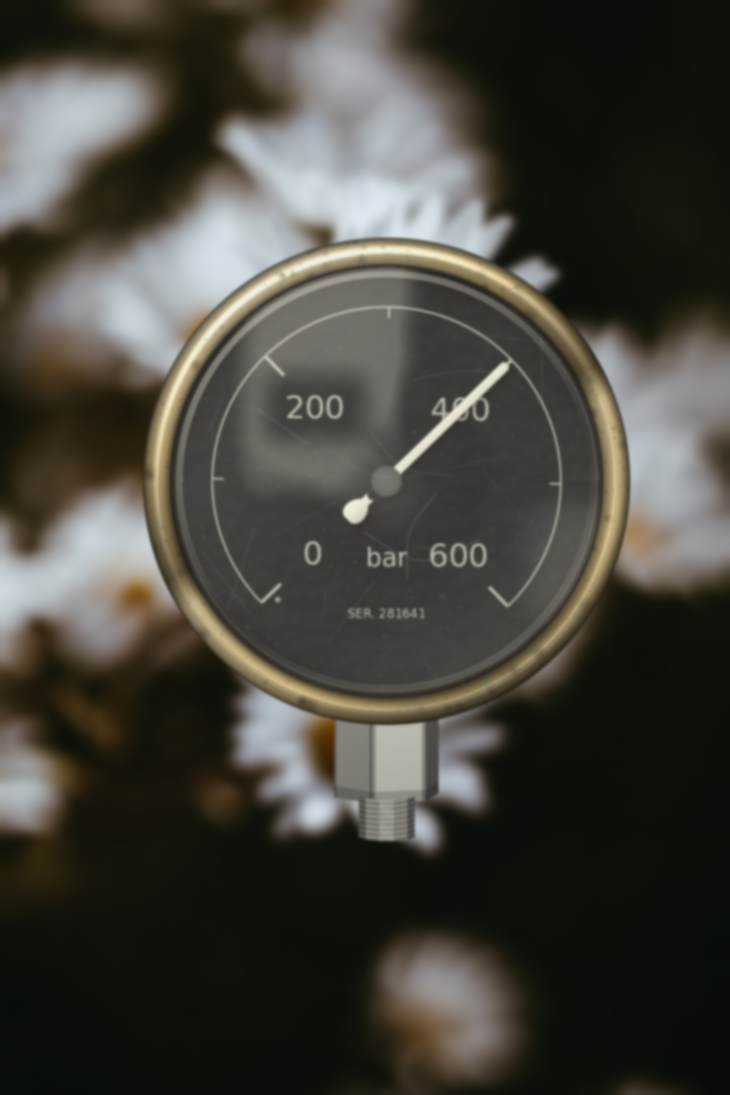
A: 400 bar
